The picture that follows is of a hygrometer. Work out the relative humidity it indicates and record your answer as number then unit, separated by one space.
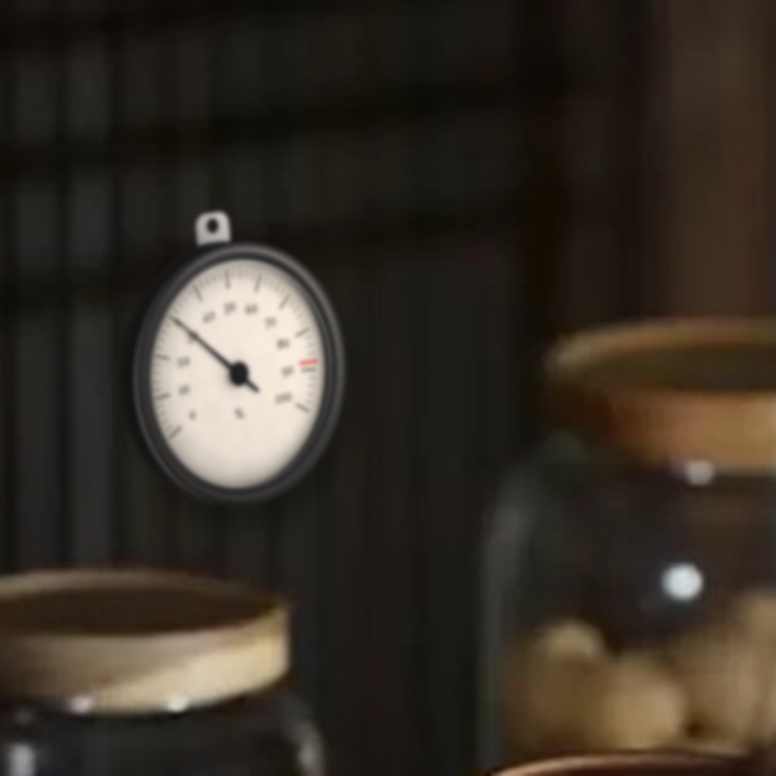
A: 30 %
